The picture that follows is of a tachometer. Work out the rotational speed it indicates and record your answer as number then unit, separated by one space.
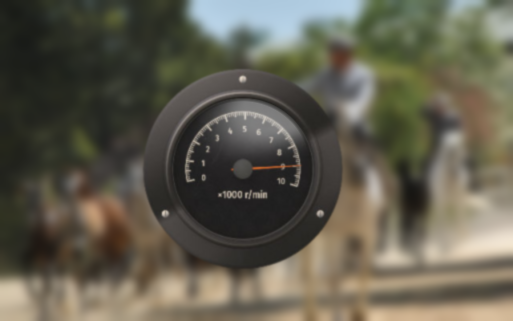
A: 9000 rpm
